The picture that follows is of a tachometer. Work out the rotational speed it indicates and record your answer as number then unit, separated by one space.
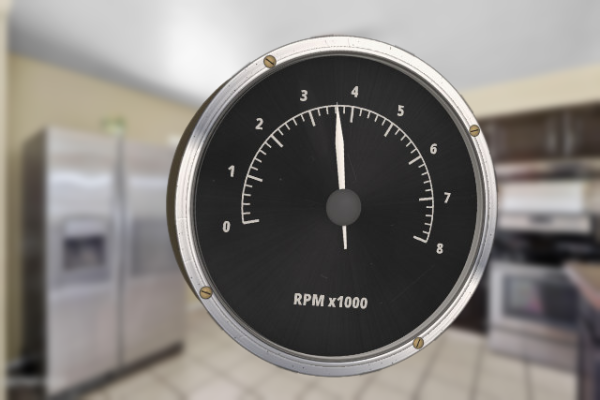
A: 3600 rpm
